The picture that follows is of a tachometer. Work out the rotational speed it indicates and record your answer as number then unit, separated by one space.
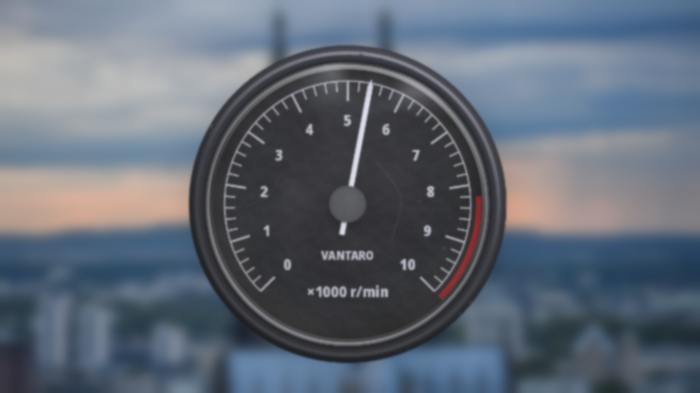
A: 5400 rpm
